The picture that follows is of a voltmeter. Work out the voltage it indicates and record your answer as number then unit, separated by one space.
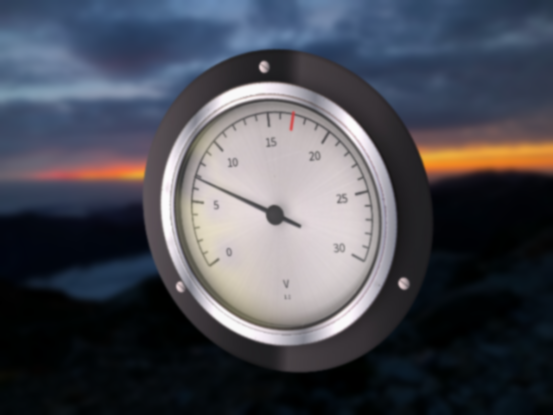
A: 7 V
